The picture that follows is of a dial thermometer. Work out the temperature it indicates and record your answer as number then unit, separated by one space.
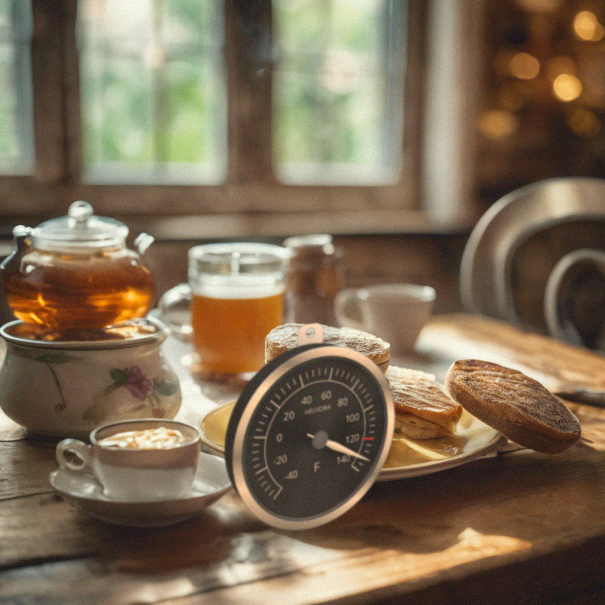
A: 132 °F
